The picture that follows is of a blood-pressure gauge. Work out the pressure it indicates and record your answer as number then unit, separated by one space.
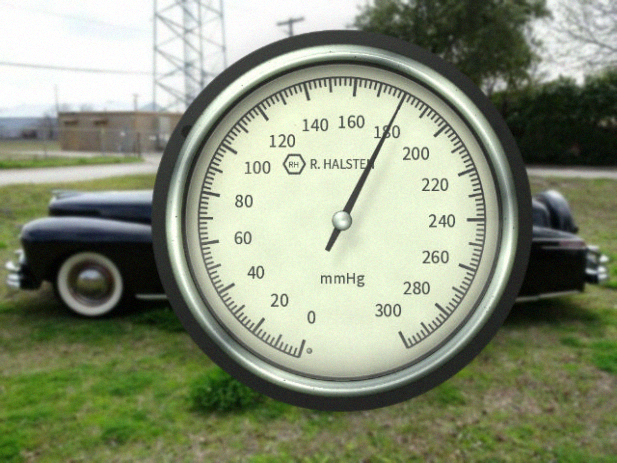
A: 180 mmHg
